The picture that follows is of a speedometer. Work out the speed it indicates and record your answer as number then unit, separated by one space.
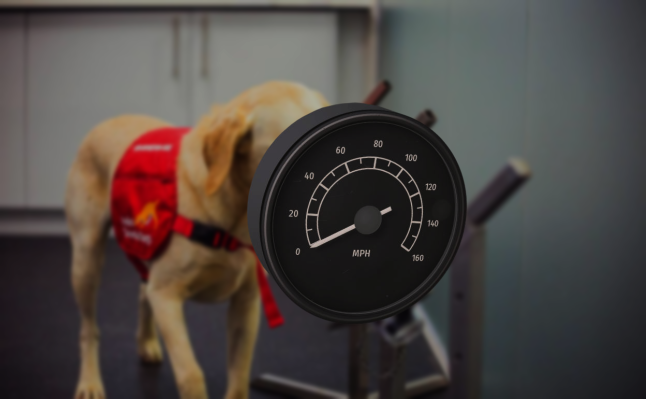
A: 0 mph
